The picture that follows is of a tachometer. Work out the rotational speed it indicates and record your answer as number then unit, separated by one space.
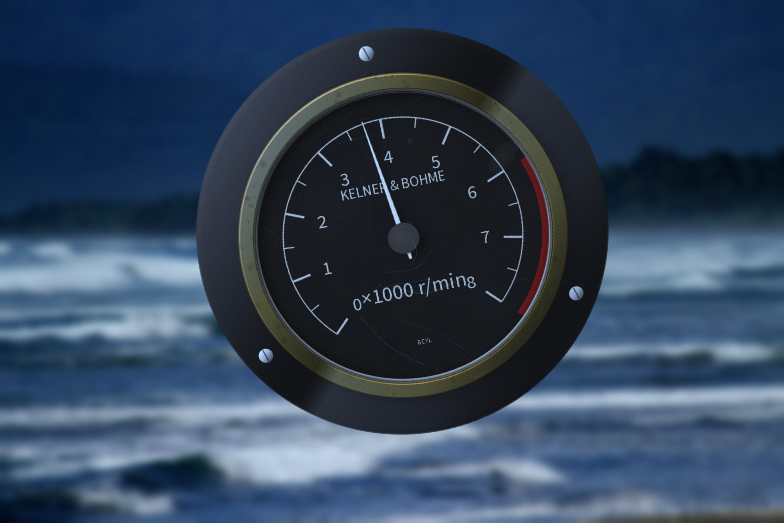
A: 3750 rpm
